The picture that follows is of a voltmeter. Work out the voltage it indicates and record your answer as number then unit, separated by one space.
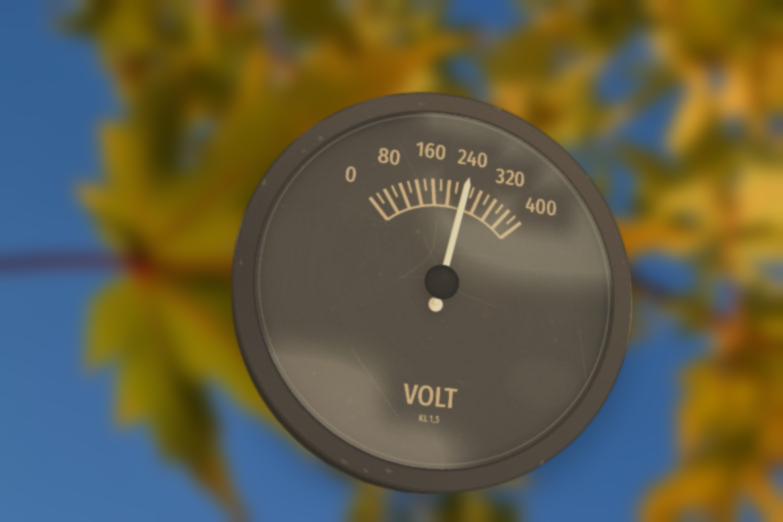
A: 240 V
